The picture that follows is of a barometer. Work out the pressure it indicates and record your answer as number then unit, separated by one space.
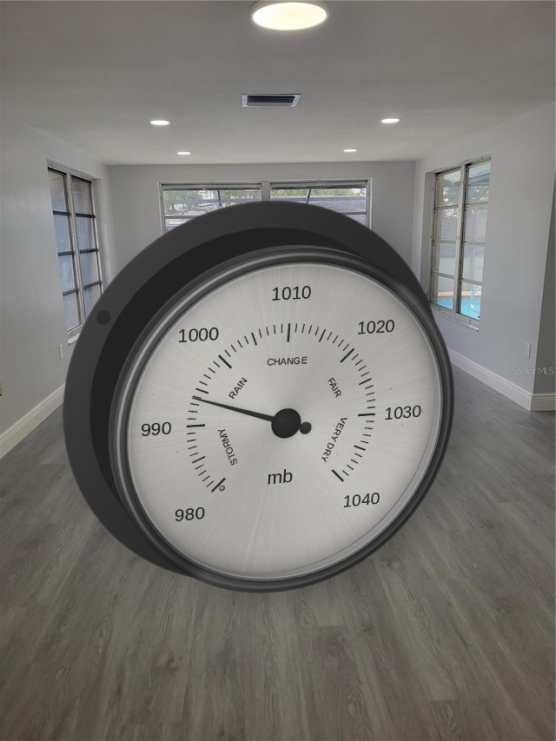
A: 994 mbar
